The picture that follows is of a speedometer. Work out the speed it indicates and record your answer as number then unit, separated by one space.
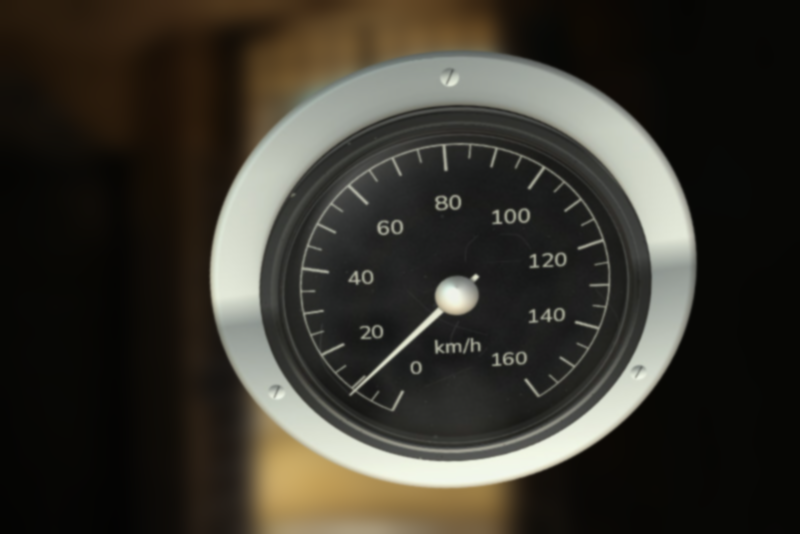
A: 10 km/h
